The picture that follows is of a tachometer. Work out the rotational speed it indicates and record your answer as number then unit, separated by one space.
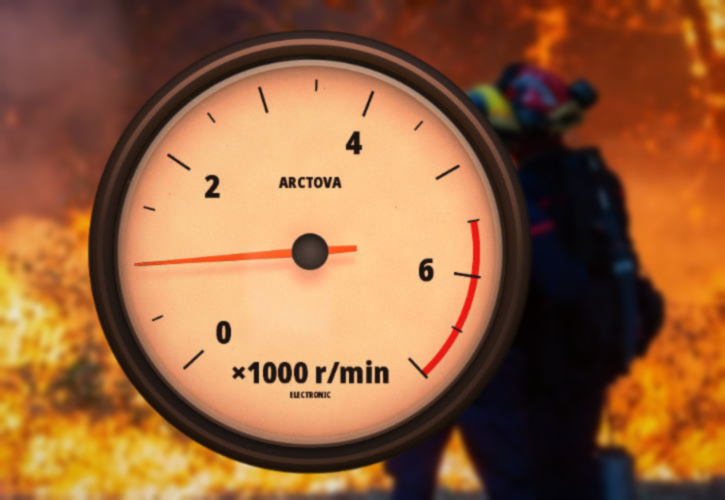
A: 1000 rpm
